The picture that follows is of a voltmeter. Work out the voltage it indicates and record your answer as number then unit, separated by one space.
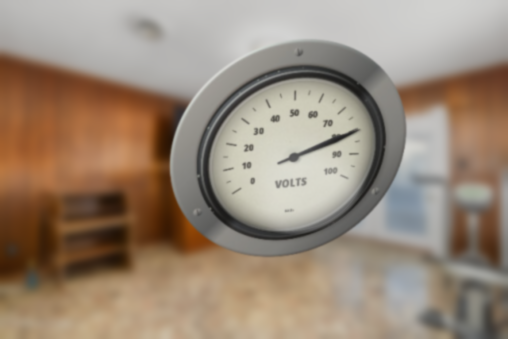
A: 80 V
